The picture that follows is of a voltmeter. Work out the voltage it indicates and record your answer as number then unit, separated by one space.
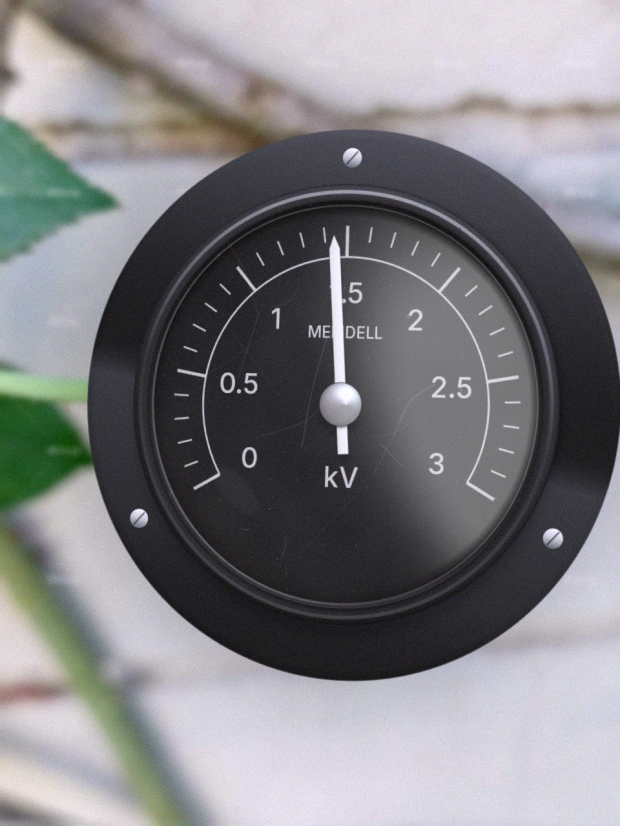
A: 1.45 kV
